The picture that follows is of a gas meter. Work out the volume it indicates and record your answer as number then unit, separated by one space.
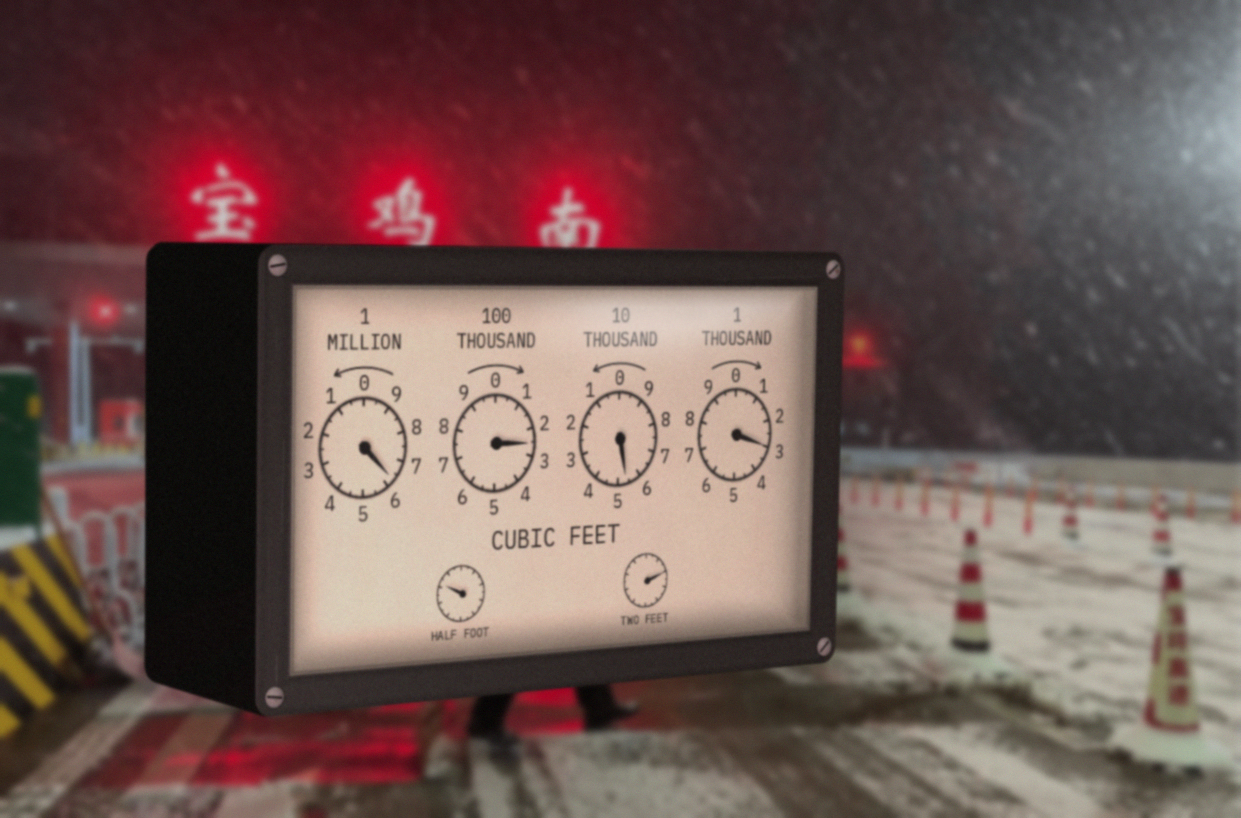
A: 625300 ft³
